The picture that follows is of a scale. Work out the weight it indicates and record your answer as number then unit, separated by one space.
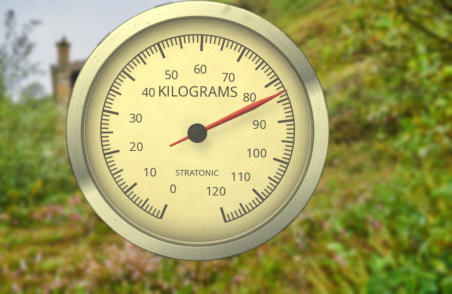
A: 83 kg
